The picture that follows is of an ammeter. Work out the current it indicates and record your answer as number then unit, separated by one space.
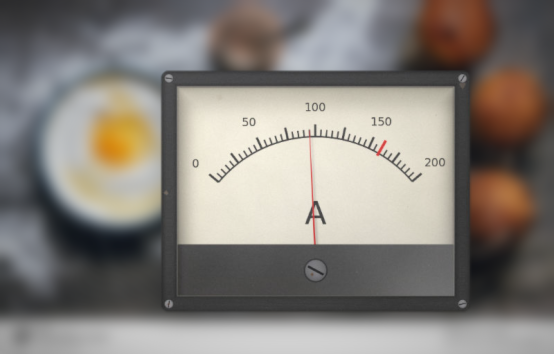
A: 95 A
